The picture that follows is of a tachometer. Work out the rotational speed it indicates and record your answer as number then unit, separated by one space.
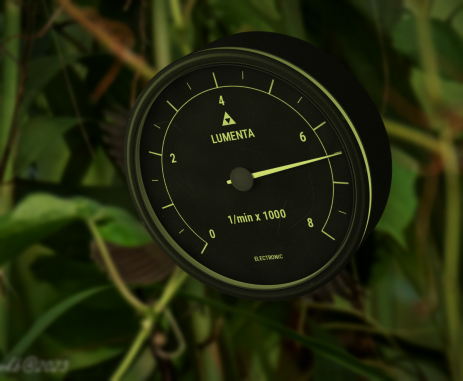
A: 6500 rpm
